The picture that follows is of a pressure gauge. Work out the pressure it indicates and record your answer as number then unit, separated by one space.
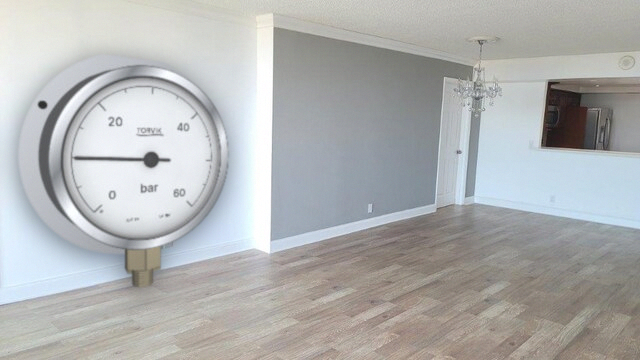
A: 10 bar
